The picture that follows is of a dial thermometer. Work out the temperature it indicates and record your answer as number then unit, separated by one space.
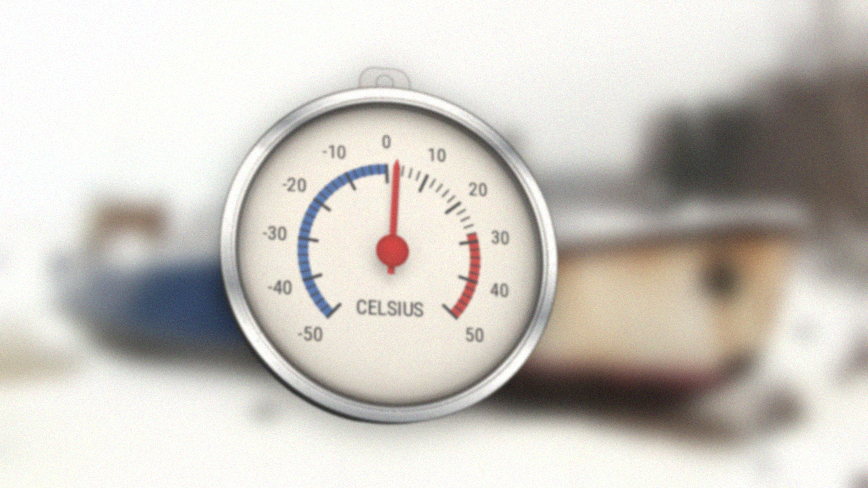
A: 2 °C
